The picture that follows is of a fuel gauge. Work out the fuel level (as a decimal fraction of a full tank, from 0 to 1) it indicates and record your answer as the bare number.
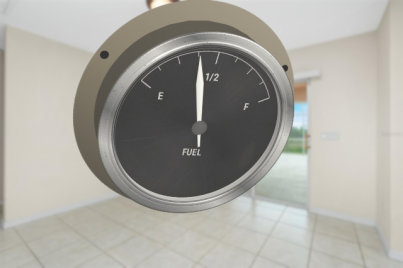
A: 0.375
